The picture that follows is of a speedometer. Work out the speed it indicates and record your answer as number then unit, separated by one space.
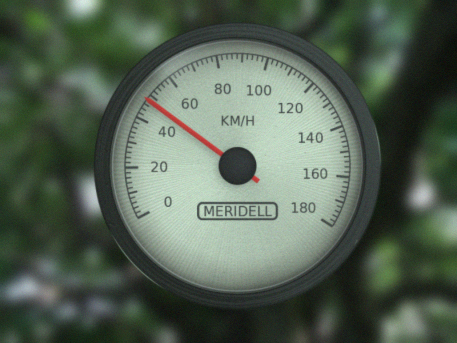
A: 48 km/h
